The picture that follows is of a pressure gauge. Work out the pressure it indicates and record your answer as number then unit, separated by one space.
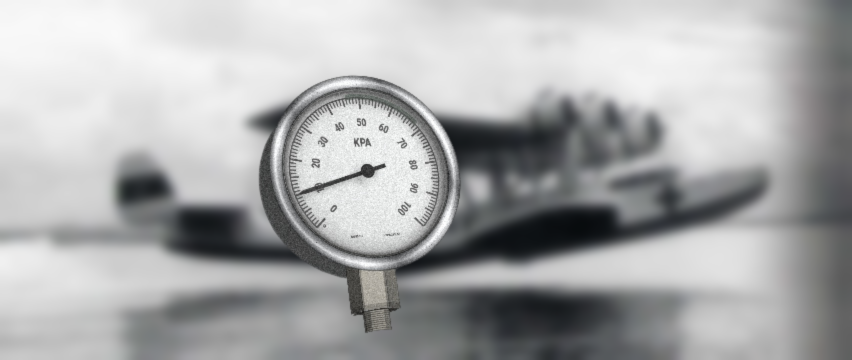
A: 10 kPa
